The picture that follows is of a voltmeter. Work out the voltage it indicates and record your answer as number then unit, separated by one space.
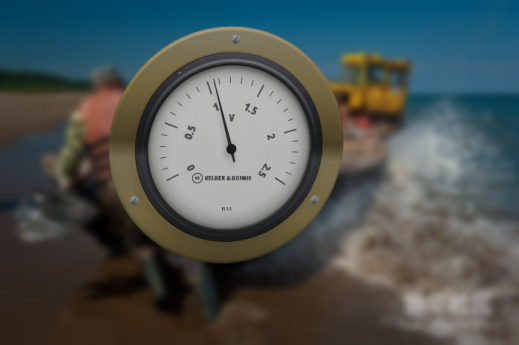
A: 1.05 V
